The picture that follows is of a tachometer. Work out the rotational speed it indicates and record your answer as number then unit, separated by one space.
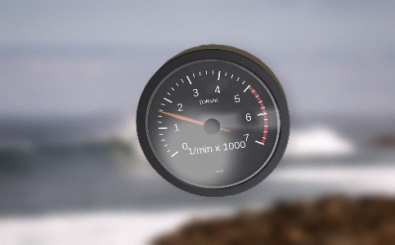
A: 1600 rpm
